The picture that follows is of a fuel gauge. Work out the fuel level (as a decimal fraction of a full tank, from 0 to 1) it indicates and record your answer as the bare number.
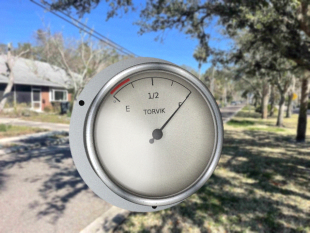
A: 1
